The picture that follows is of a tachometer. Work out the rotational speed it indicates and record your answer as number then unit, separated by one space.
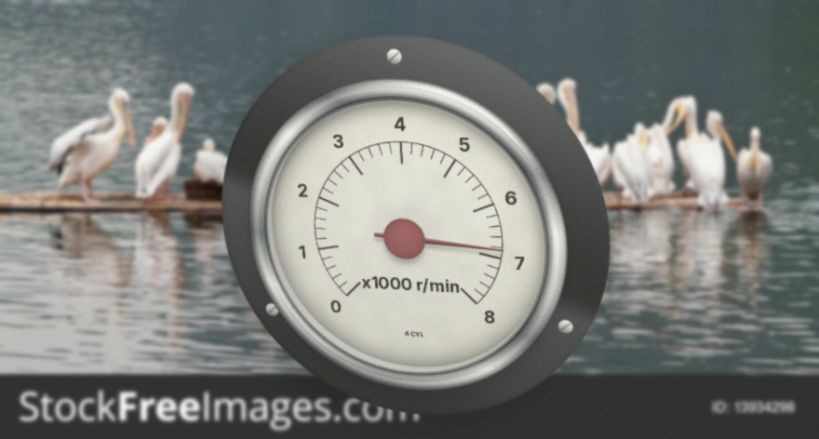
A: 6800 rpm
